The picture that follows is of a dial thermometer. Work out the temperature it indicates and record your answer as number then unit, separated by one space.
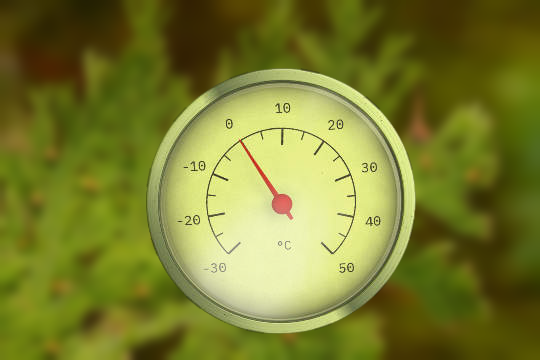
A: 0 °C
